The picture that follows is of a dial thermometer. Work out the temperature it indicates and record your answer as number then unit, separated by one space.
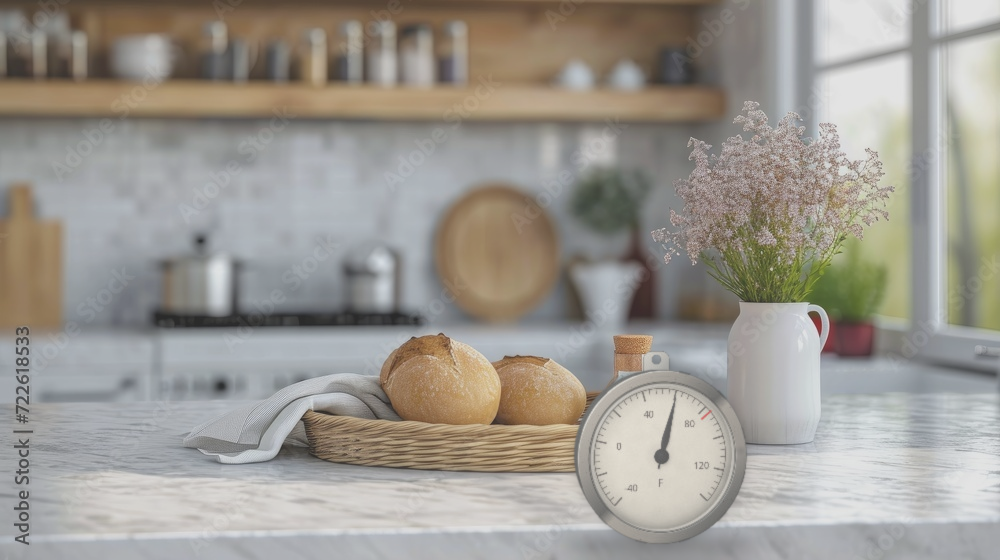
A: 60 °F
